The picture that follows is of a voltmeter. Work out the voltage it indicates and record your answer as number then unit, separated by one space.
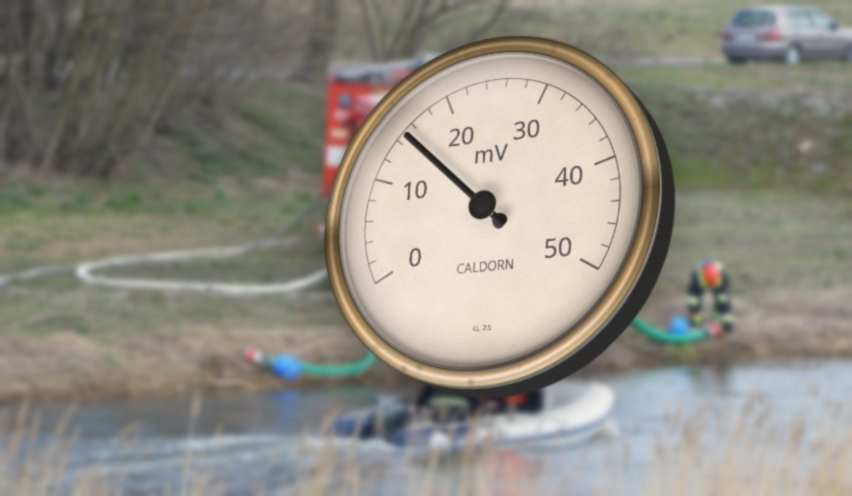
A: 15 mV
